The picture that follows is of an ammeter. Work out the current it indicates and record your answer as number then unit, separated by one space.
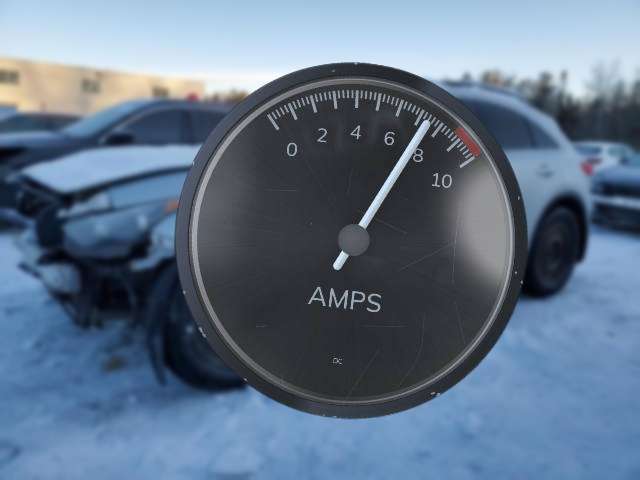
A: 7.4 A
